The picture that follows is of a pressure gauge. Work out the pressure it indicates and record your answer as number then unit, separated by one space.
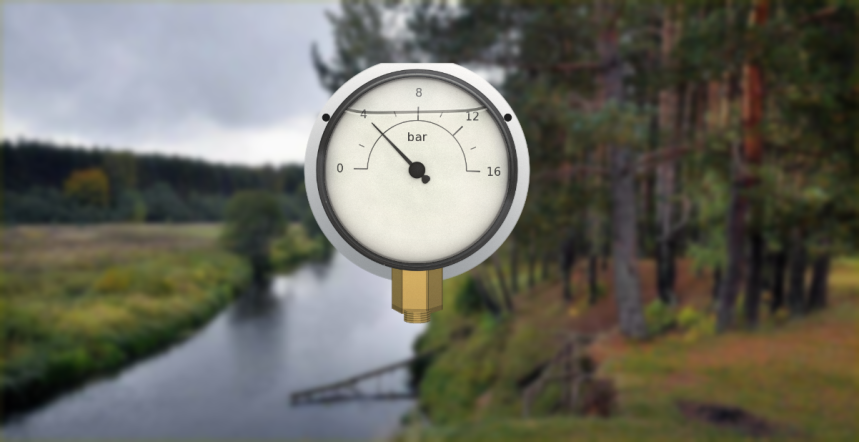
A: 4 bar
